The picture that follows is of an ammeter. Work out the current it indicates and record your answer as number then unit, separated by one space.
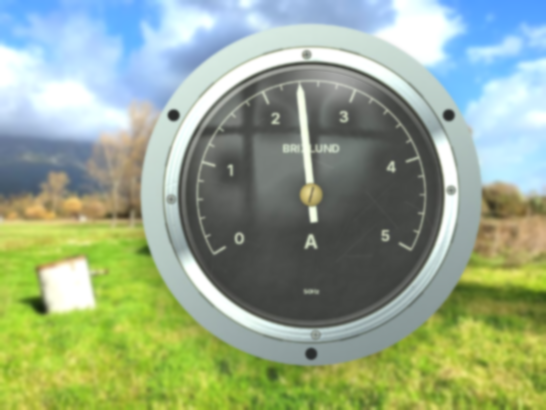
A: 2.4 A
